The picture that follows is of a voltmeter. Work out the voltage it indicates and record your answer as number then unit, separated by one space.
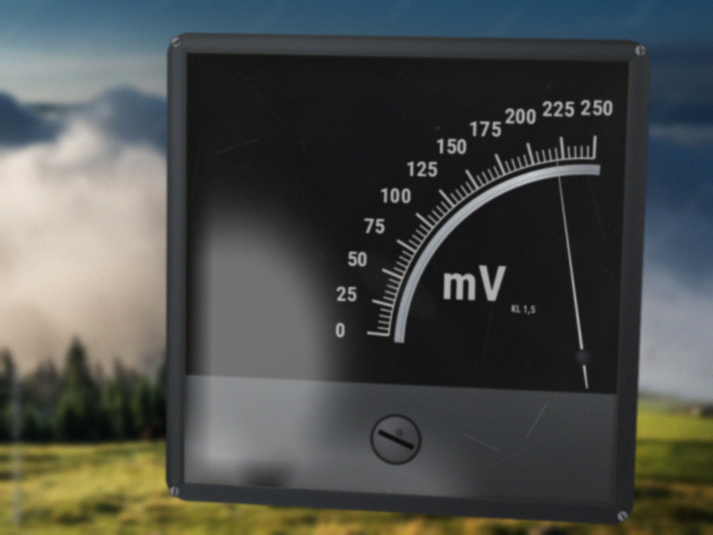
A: 220 mV
